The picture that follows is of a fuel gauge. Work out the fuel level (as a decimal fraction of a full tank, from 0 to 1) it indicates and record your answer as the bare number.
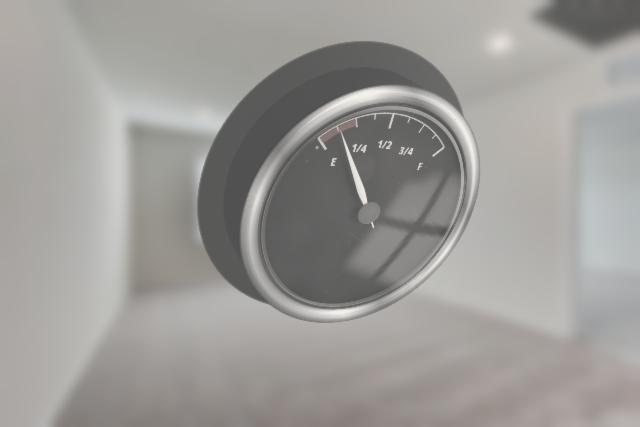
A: 0.125
